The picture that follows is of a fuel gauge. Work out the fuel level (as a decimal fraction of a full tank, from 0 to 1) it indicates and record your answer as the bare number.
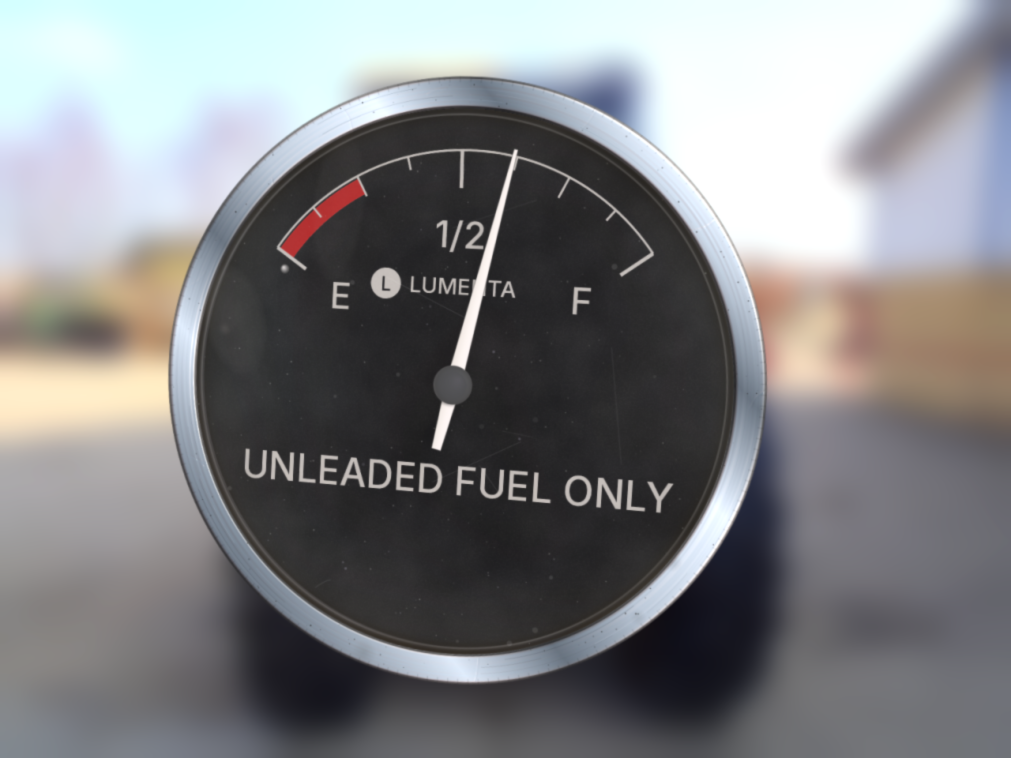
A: 0.625
